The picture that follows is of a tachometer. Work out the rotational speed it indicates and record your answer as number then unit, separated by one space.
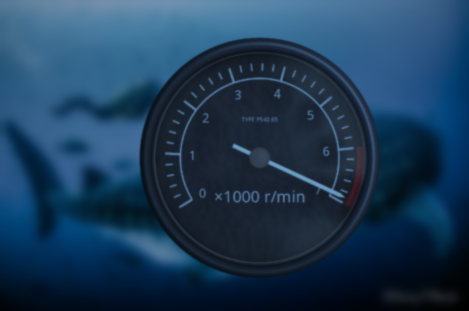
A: 6900 rpm
